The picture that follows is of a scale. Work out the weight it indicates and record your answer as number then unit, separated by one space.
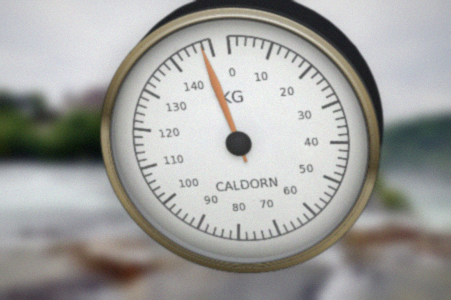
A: 148 kg
